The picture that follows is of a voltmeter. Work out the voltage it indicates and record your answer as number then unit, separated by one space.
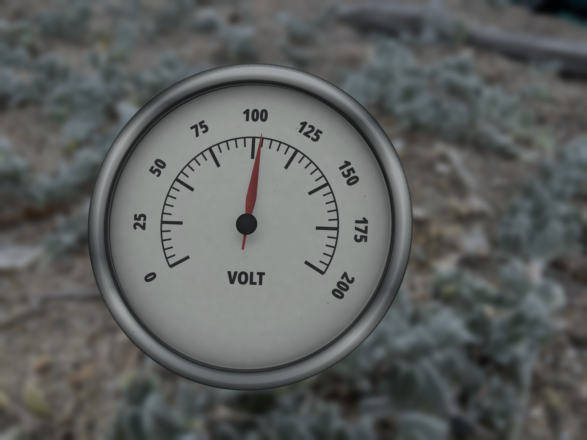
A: 105 V
